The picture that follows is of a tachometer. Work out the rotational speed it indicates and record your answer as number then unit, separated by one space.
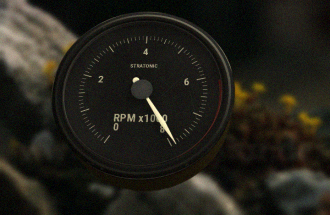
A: 7900 rpm
